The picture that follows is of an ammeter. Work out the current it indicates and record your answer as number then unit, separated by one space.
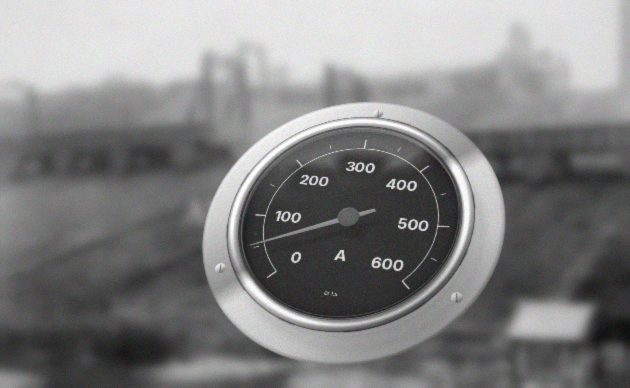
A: 50 A
